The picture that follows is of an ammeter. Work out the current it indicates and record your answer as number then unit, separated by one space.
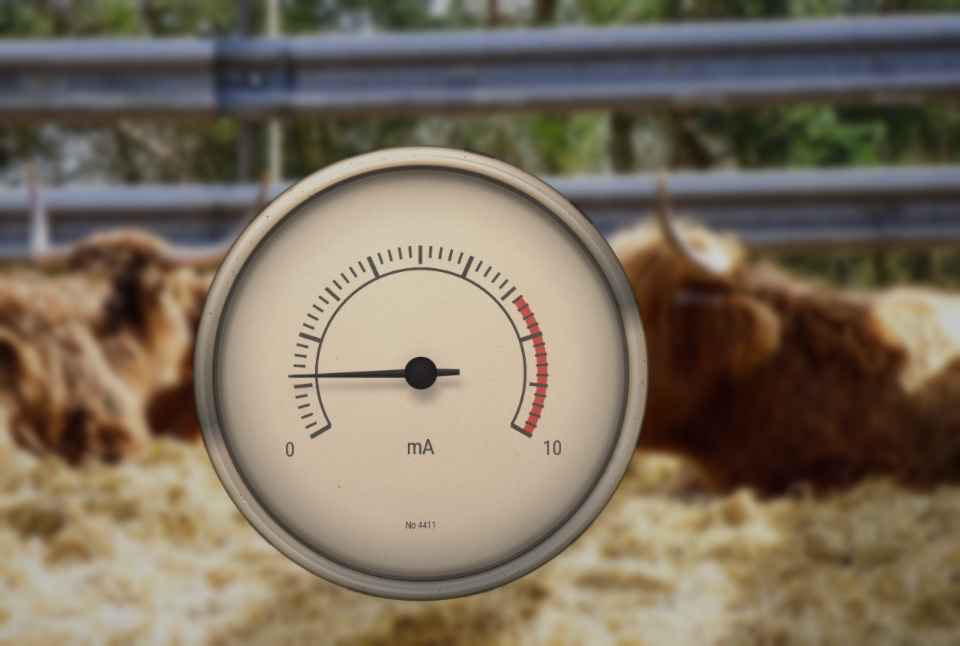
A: 1.2 mA
